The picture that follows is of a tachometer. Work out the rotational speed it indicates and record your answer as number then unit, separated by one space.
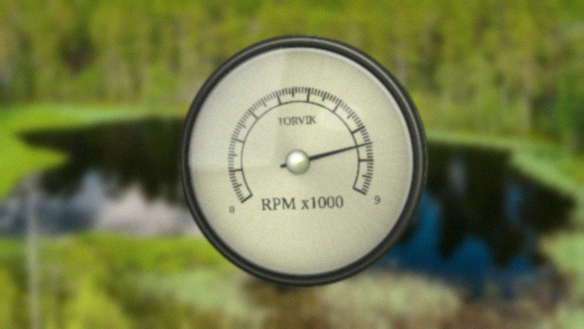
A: 7500 rpm
